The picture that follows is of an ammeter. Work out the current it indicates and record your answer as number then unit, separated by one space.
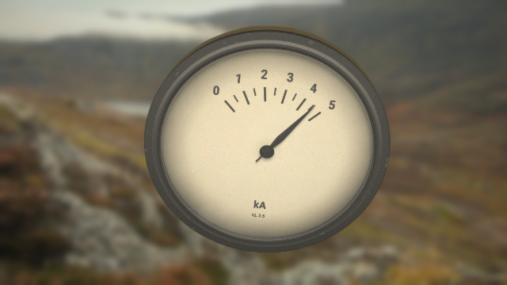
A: 4.5 kA
